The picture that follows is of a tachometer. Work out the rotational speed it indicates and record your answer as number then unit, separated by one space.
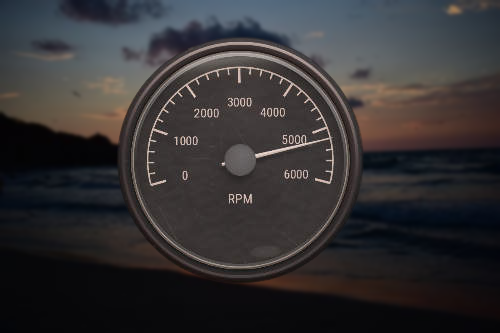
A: 5200 rpm
